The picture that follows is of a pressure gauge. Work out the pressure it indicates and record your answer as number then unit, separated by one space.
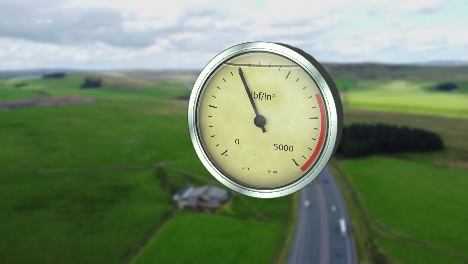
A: 2000 psi
